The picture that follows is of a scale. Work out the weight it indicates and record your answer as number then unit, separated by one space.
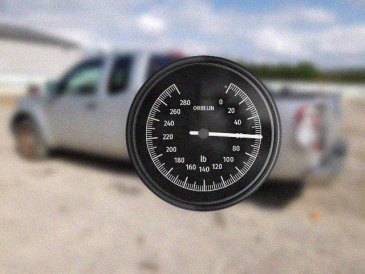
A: 60 lb
